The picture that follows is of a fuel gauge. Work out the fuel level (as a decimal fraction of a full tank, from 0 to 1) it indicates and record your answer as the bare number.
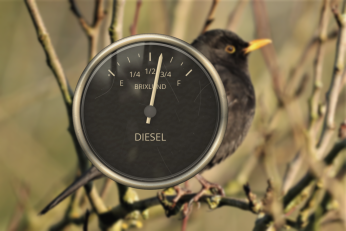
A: 0.625
